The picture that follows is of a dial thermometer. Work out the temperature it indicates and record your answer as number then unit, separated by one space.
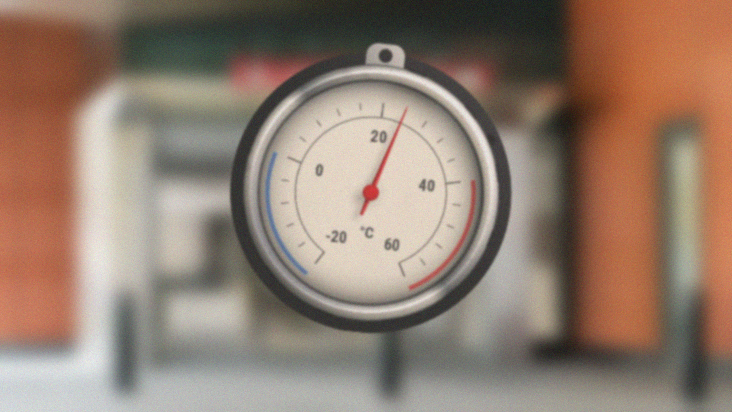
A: 24 °C
